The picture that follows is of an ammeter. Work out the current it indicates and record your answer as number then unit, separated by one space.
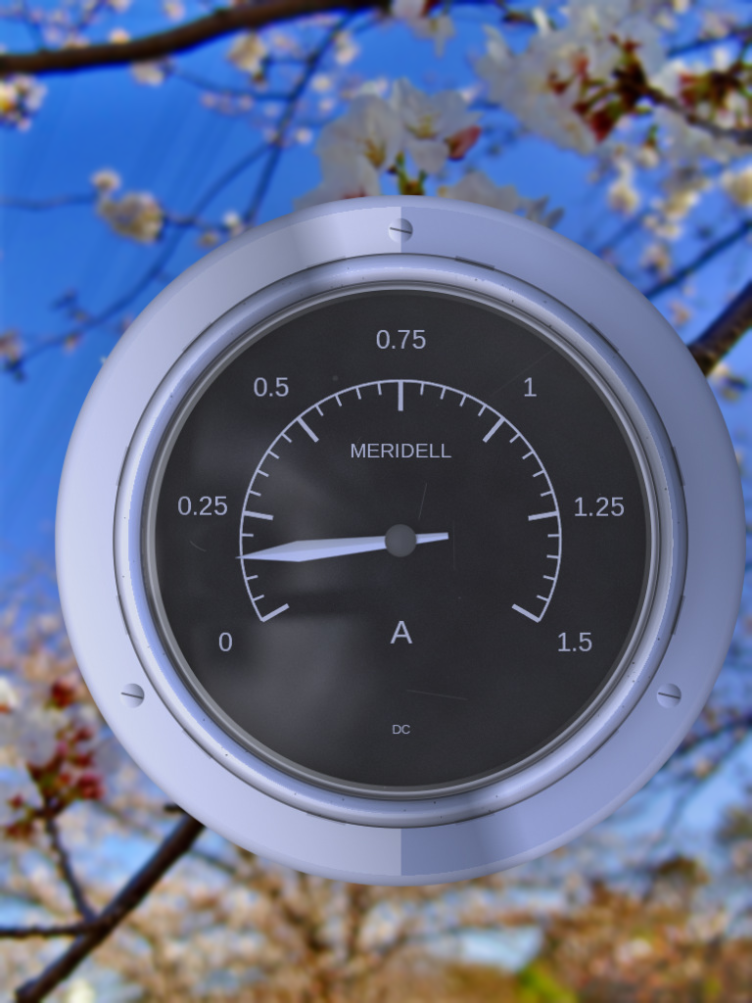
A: 0.15 A
